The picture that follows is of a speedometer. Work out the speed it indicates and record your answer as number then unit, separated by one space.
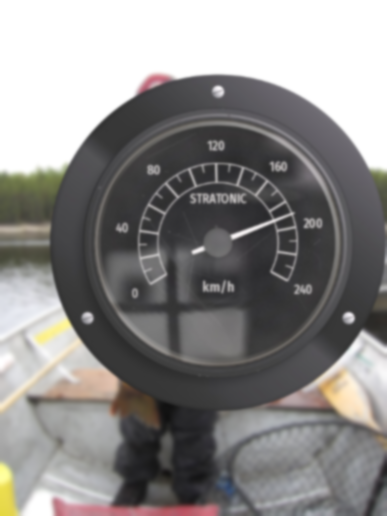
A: 190 km/h
